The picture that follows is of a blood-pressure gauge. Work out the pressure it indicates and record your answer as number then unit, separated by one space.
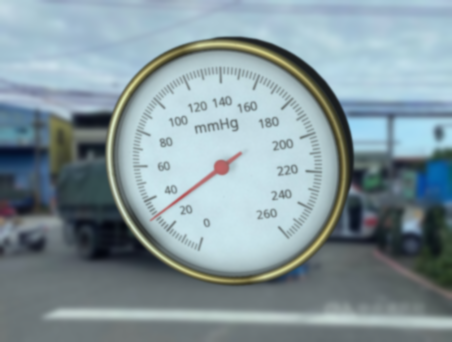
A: 30 mmHg
